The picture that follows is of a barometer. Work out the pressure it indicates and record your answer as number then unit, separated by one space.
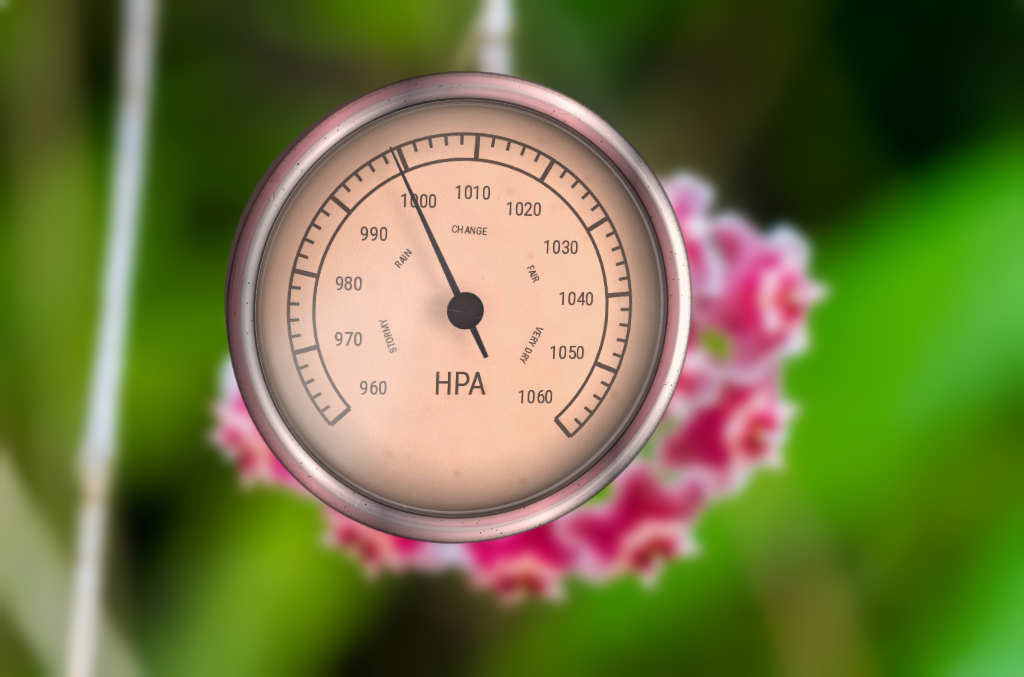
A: 999 hPa
